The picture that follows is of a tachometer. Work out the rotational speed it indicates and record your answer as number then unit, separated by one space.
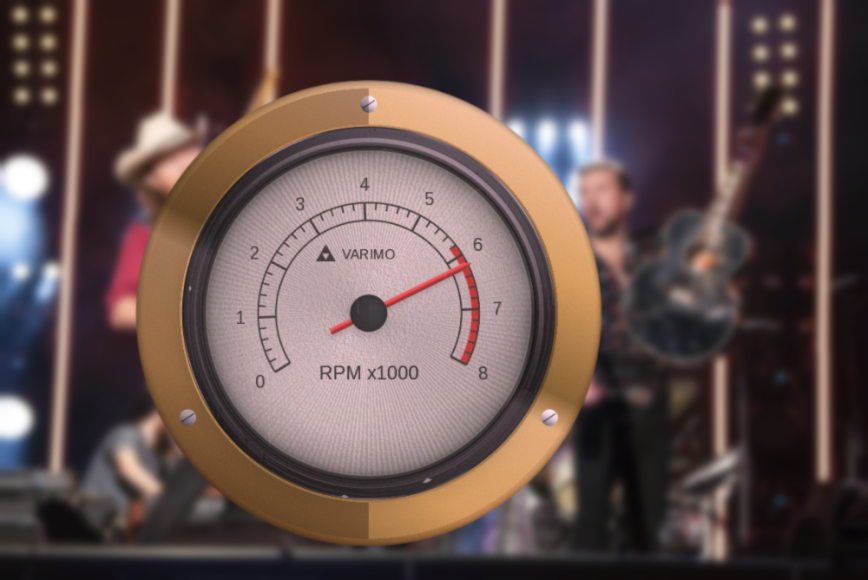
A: 6200 rpm
